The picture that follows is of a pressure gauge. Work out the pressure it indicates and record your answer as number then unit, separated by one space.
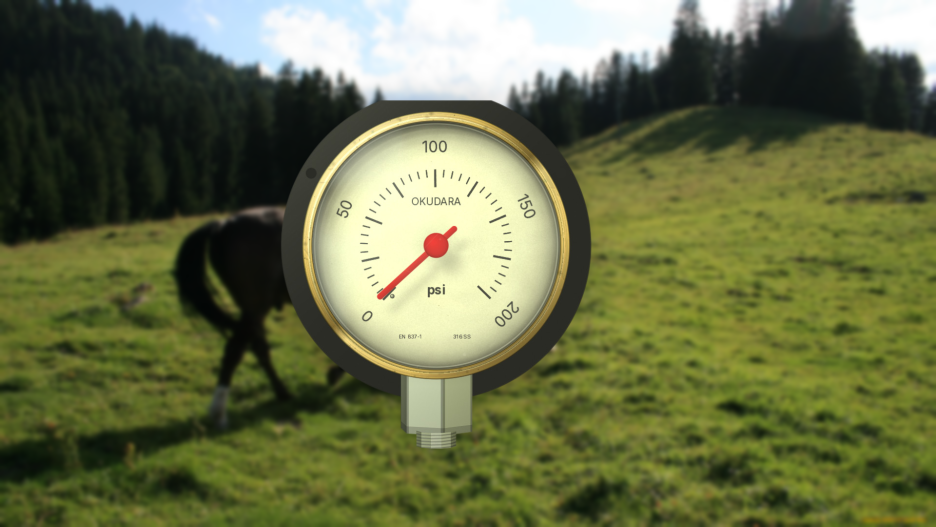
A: 2.5 psi
